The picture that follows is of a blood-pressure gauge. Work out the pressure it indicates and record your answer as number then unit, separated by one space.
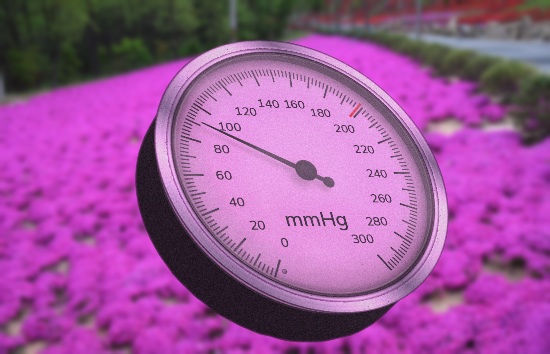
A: 90 mmHg
